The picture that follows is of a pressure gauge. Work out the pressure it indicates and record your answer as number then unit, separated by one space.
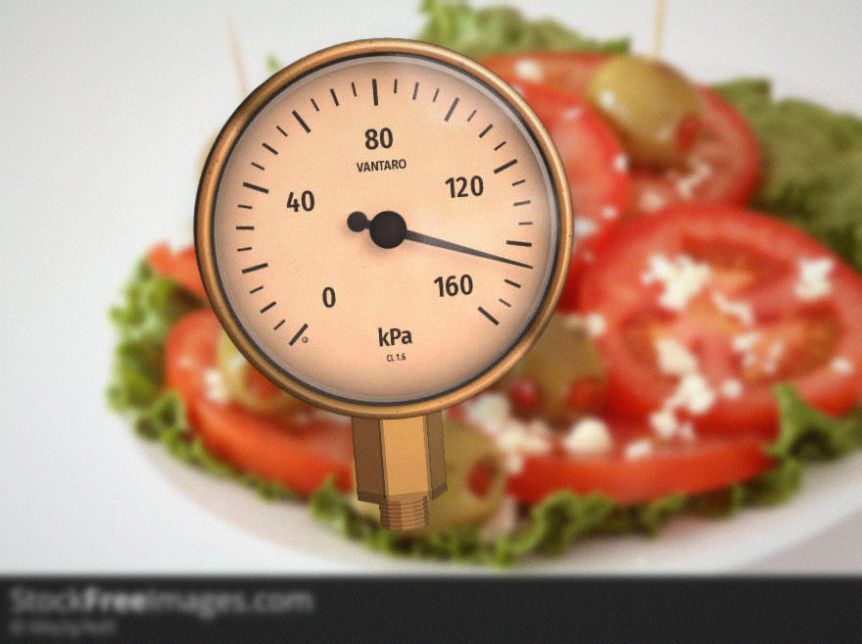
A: 145 kPa
